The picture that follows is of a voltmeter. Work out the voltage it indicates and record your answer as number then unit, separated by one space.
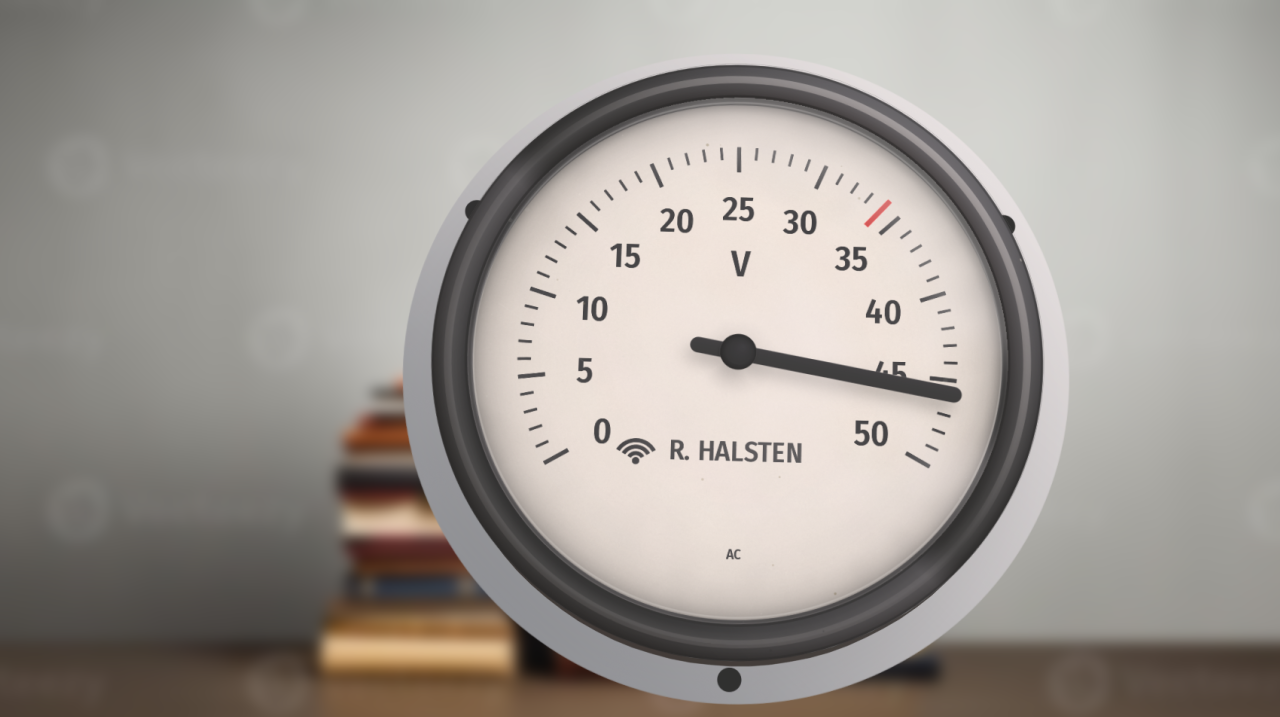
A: 46 V
